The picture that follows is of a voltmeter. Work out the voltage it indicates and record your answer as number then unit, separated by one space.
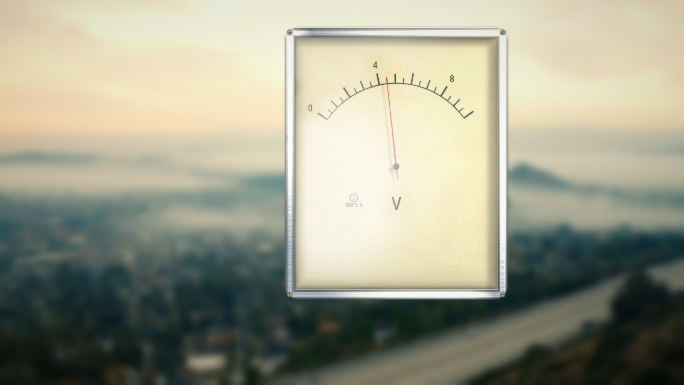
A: 4.5 V
